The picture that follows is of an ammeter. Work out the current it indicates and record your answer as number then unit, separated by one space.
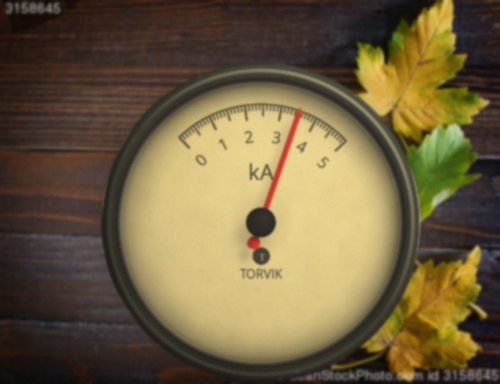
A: 3.5 kA
